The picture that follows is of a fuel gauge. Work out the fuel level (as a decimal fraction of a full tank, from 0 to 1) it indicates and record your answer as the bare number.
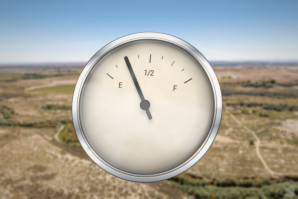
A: 0.25
